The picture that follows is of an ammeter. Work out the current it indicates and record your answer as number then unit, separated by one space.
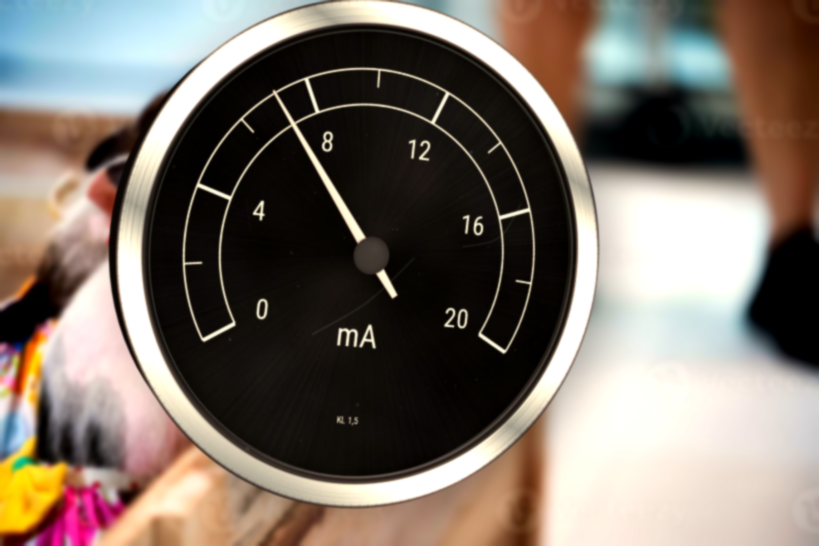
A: 7 mA
